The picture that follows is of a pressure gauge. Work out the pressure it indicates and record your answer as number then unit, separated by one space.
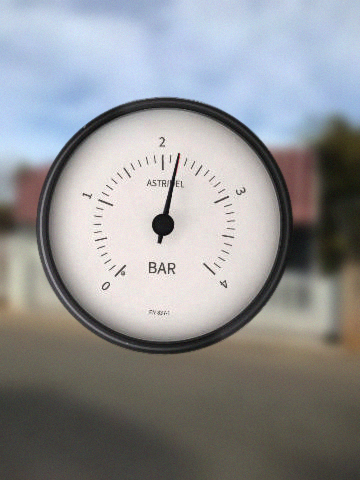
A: 2.2 bar
